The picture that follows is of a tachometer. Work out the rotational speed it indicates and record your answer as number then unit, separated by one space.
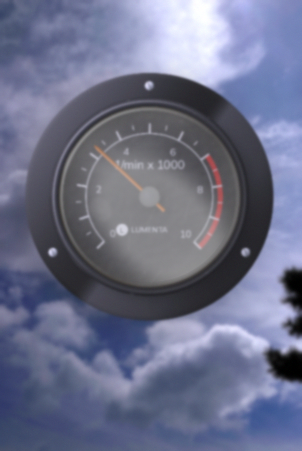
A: 3250 rpm
